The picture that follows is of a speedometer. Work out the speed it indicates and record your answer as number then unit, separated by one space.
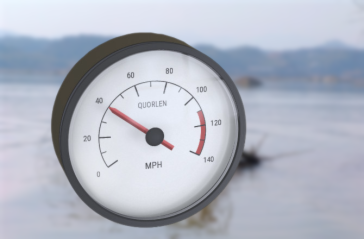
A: 40 mph
